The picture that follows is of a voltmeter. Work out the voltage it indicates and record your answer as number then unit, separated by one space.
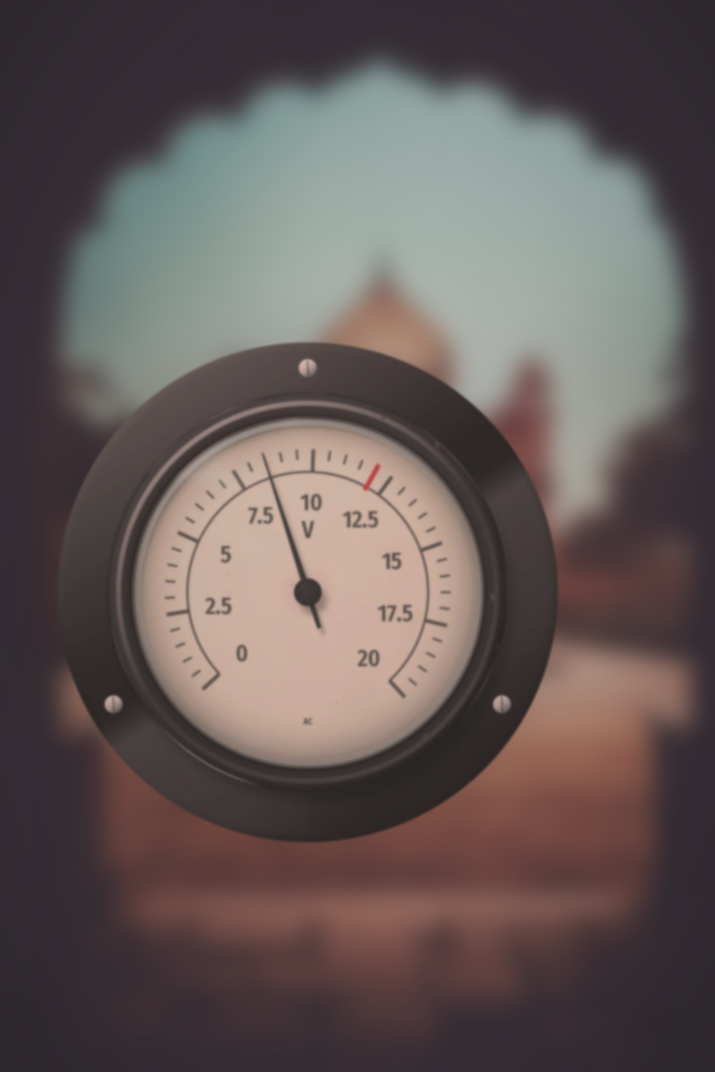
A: 8.5 V
